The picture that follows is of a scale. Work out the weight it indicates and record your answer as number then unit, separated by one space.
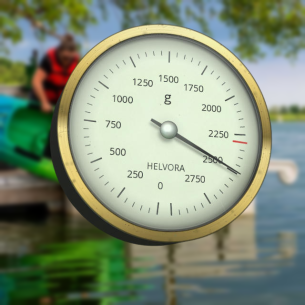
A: 2500 g
